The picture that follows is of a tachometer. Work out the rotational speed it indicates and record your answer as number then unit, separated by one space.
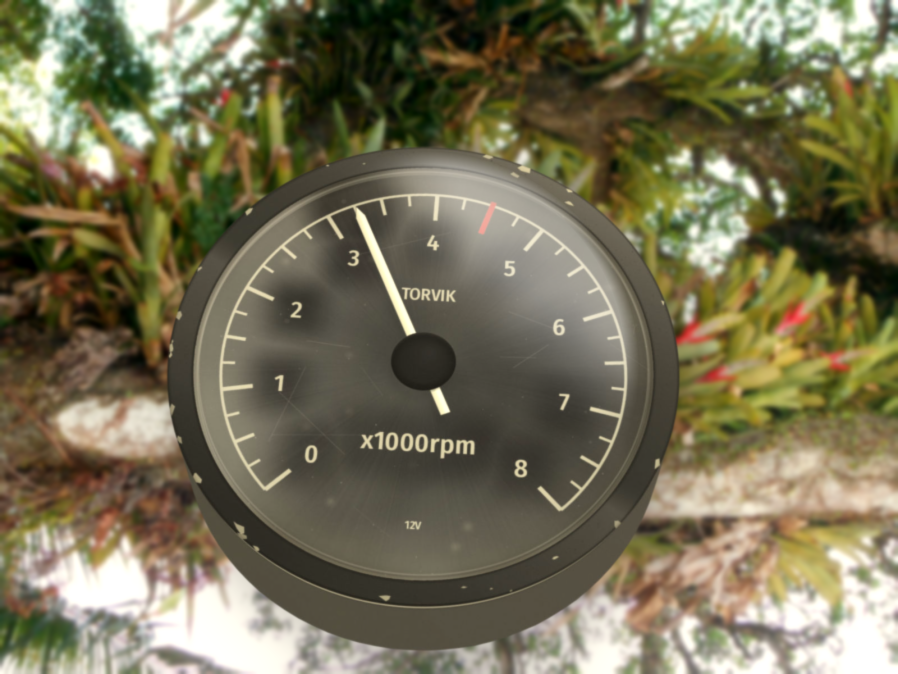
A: 3250 rpm
